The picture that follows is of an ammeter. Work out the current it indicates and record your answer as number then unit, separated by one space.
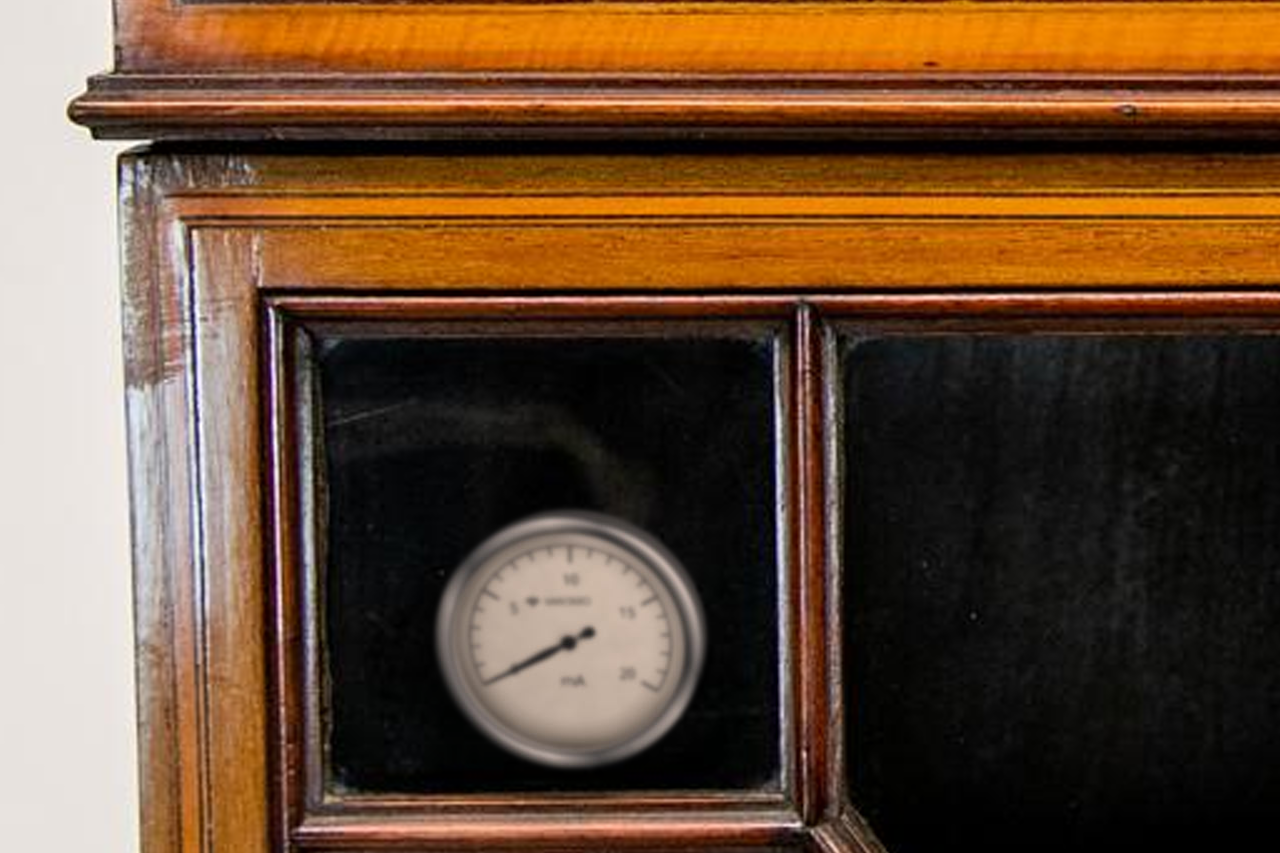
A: 0 mA
